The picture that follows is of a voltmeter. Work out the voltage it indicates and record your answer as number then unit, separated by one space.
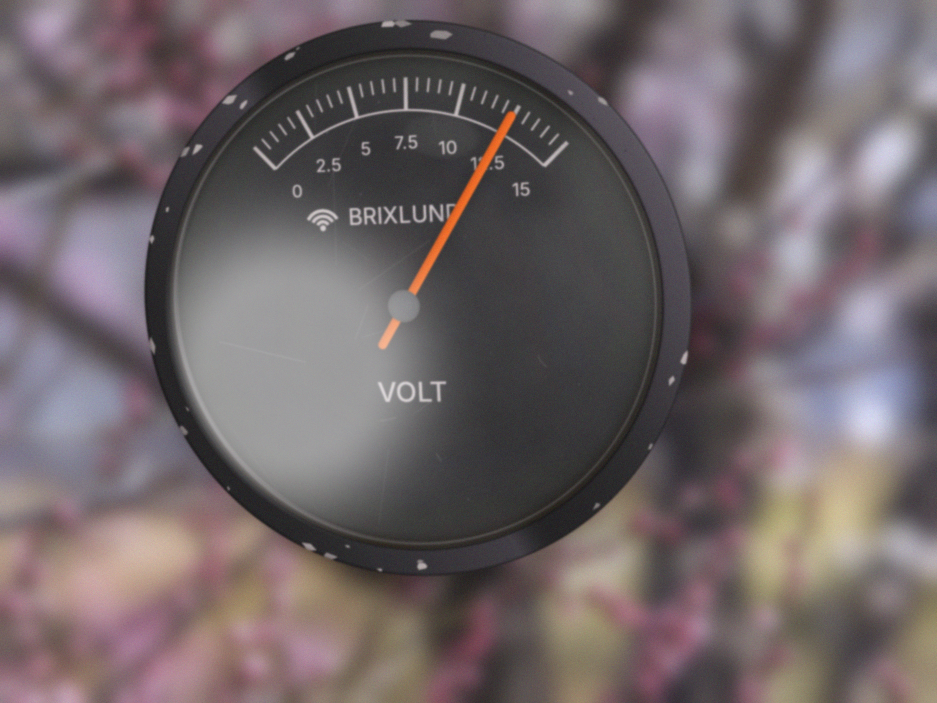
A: 12.5 V
